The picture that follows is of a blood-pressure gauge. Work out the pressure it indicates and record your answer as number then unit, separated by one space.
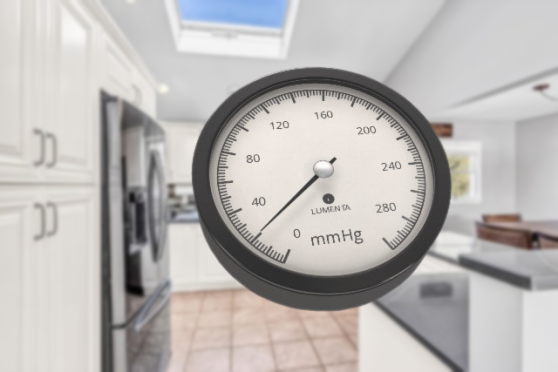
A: 20 mmHg
